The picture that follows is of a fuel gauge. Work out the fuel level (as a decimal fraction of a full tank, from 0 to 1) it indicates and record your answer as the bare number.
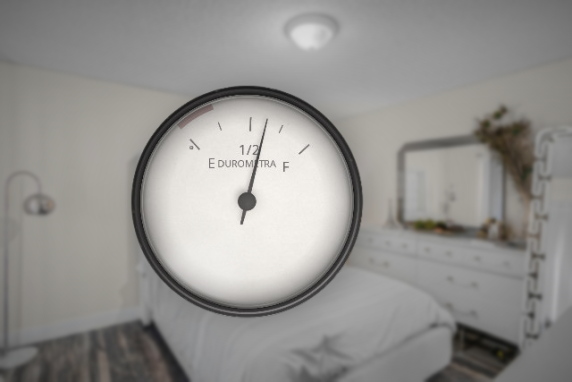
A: 0.625
